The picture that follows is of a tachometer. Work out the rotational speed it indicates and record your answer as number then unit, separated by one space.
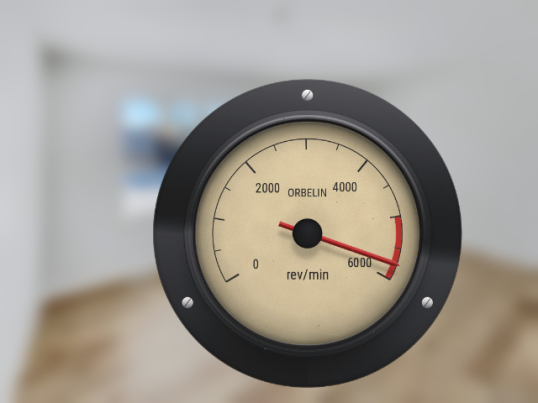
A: 5750 rpm
